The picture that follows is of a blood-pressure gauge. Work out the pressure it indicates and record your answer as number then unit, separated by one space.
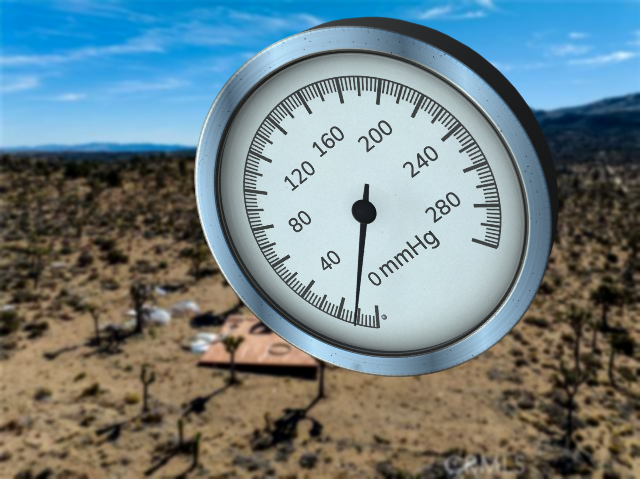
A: 10 mmHg
